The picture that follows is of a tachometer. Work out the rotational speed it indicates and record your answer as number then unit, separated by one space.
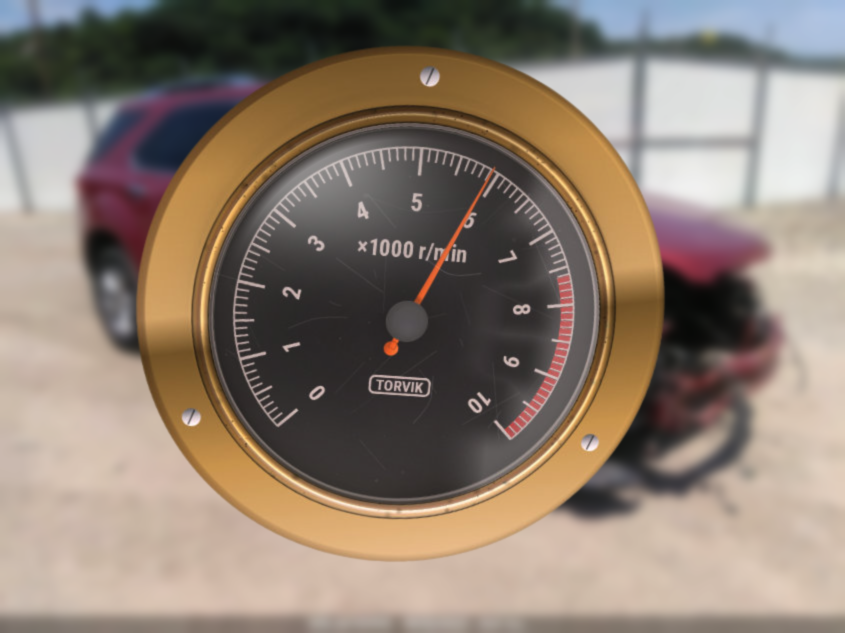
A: 5900 rpm
